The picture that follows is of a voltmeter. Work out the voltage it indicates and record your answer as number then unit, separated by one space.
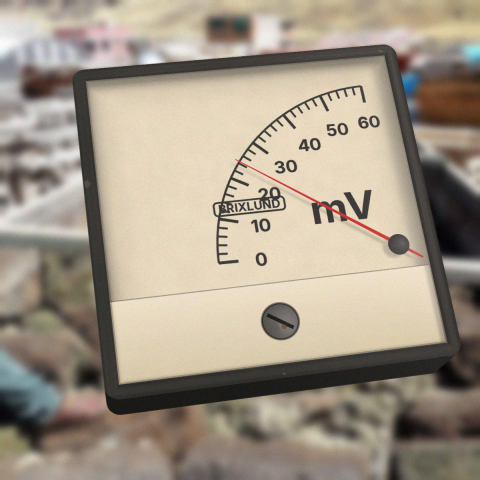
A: 24 mV
